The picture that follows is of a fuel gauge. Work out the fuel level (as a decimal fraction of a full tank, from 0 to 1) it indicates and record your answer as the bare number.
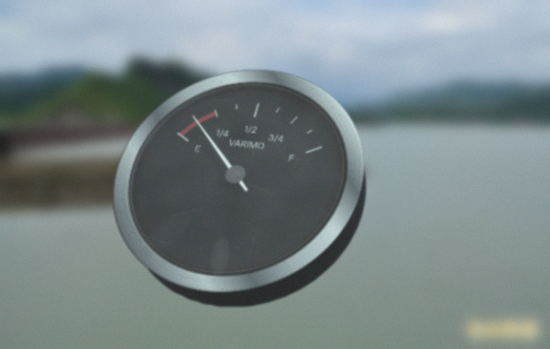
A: 0.125
